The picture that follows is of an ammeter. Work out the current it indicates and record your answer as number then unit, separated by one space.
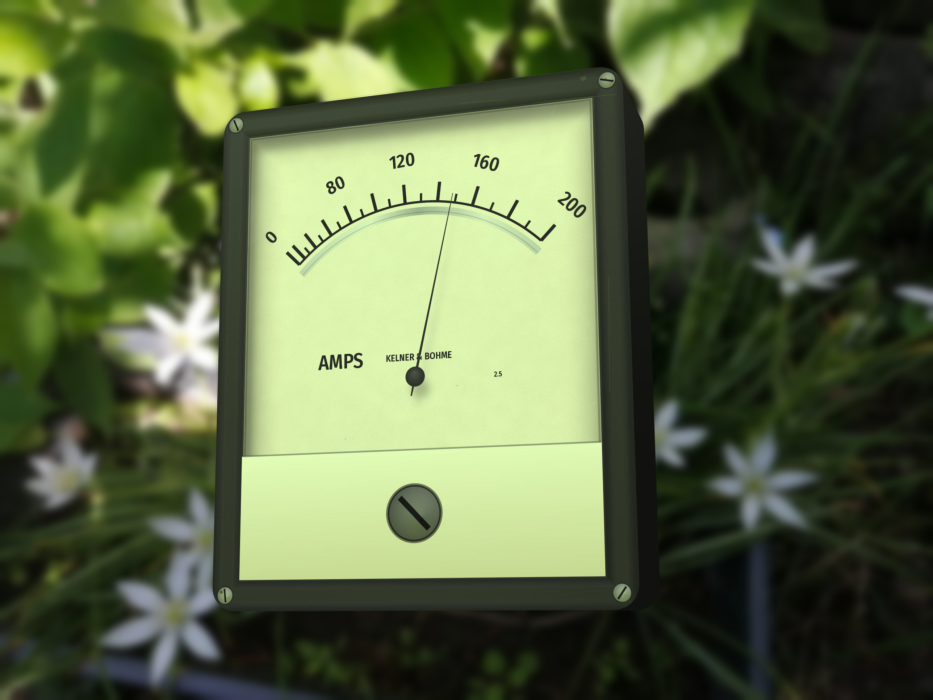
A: 150 A
